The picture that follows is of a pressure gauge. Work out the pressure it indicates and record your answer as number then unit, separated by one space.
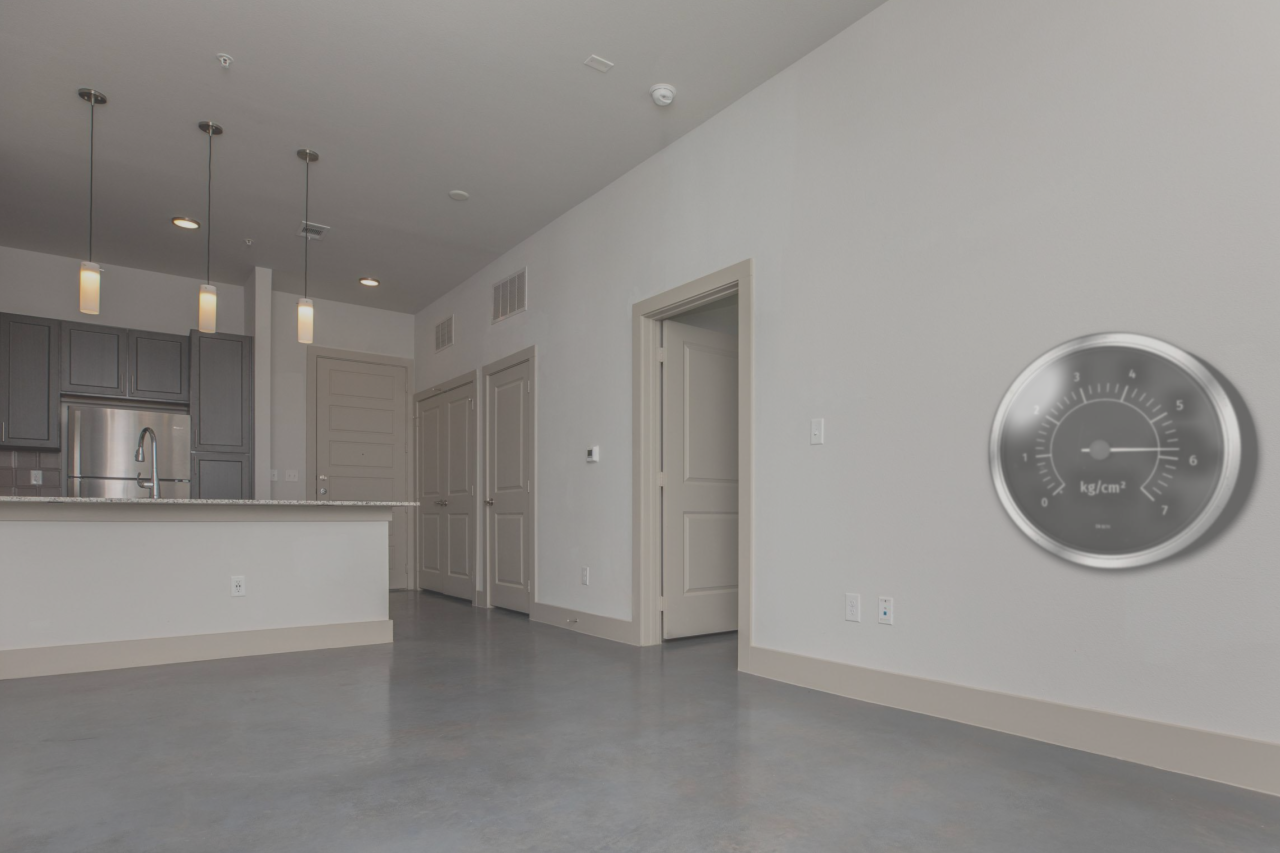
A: 5.8 kg/cm²
